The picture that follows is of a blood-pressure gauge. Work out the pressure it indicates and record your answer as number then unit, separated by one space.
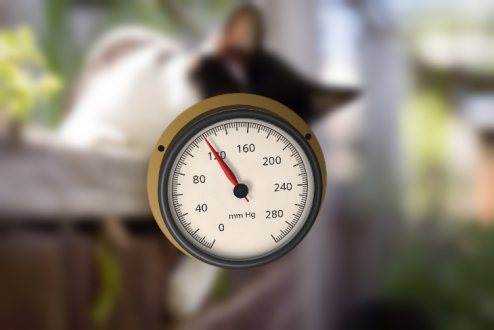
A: 120 mmHg
